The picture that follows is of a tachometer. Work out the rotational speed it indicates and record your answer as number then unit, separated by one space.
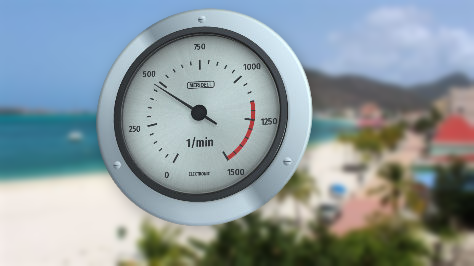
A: 475 rpm
